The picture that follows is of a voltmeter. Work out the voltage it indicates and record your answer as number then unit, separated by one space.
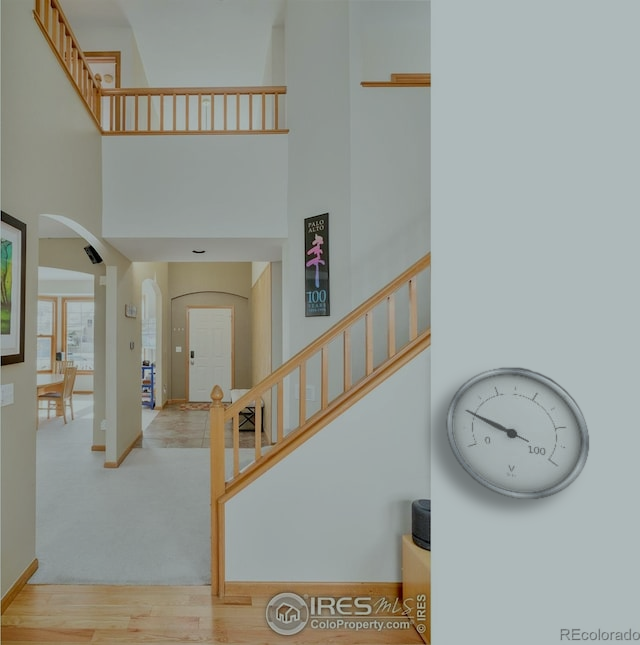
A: 20 V
